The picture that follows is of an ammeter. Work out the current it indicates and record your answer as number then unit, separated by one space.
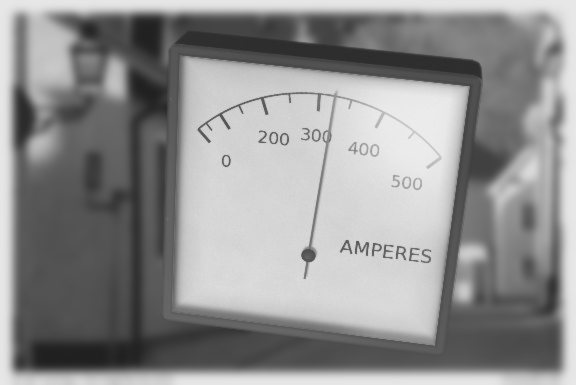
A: 325 A
